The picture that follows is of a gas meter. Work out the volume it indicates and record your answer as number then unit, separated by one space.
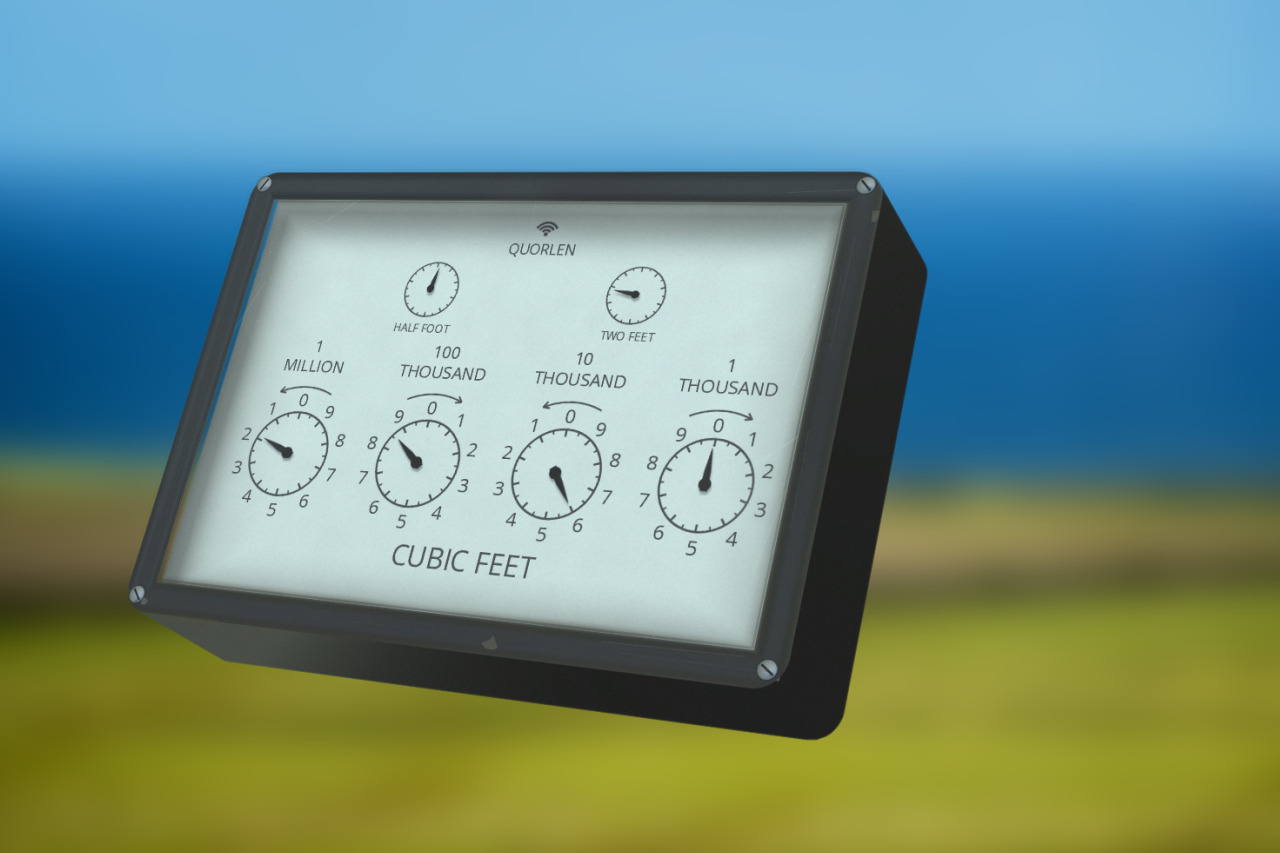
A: 186000 ft³
